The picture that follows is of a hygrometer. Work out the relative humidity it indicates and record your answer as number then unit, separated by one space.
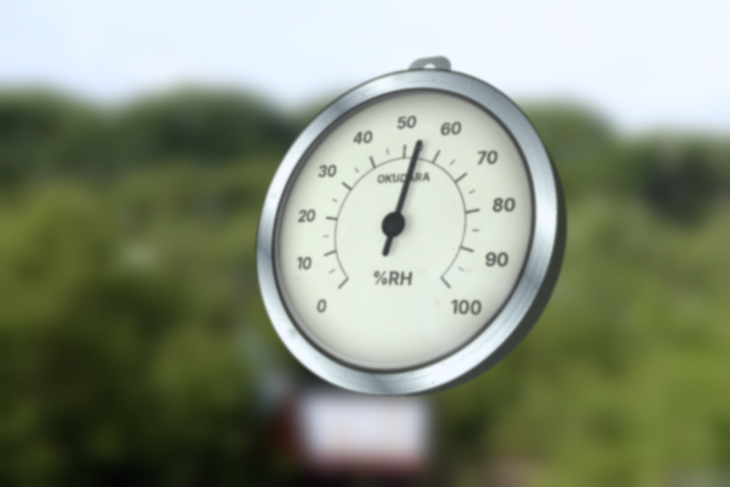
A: 55 %
